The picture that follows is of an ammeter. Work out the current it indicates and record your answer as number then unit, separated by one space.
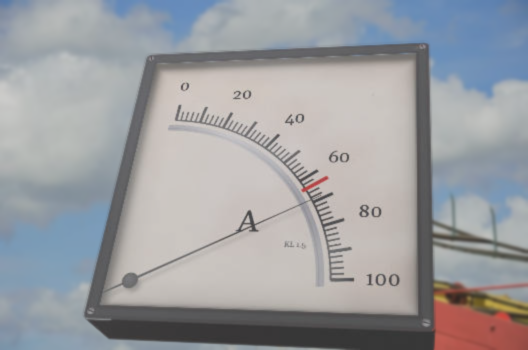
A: 70 A
